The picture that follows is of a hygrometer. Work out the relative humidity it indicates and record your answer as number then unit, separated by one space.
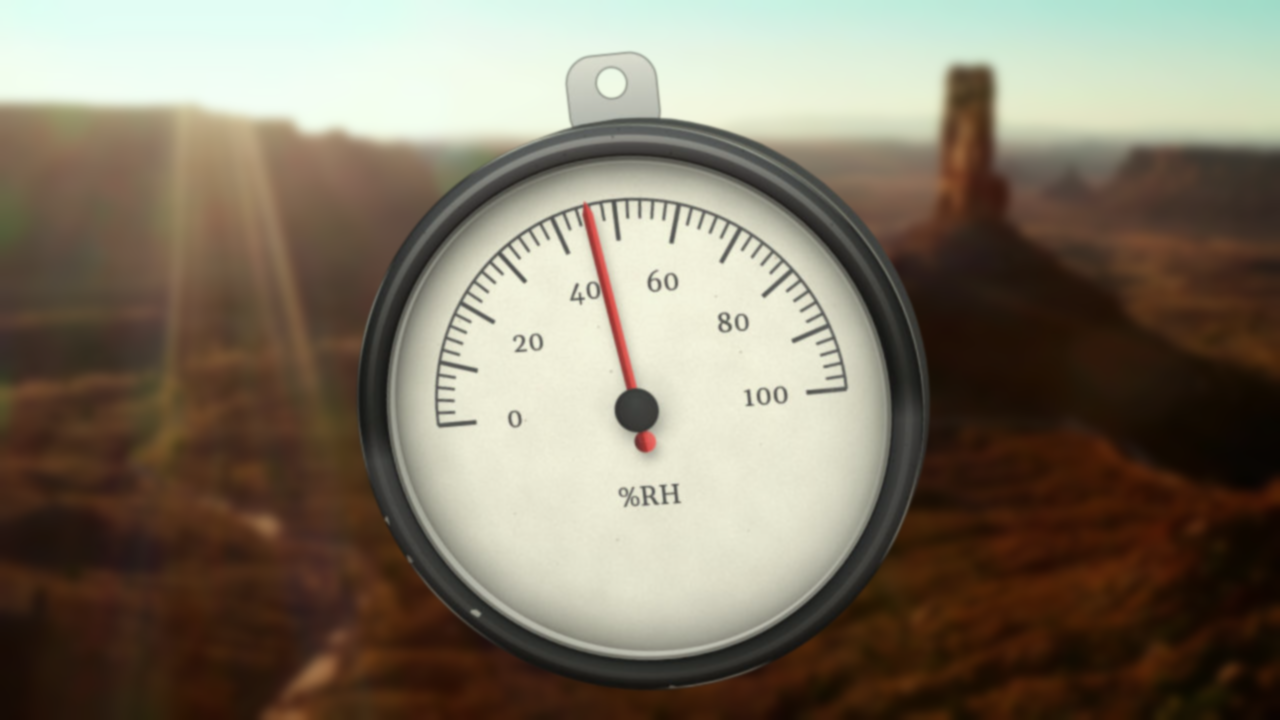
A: 46 %
